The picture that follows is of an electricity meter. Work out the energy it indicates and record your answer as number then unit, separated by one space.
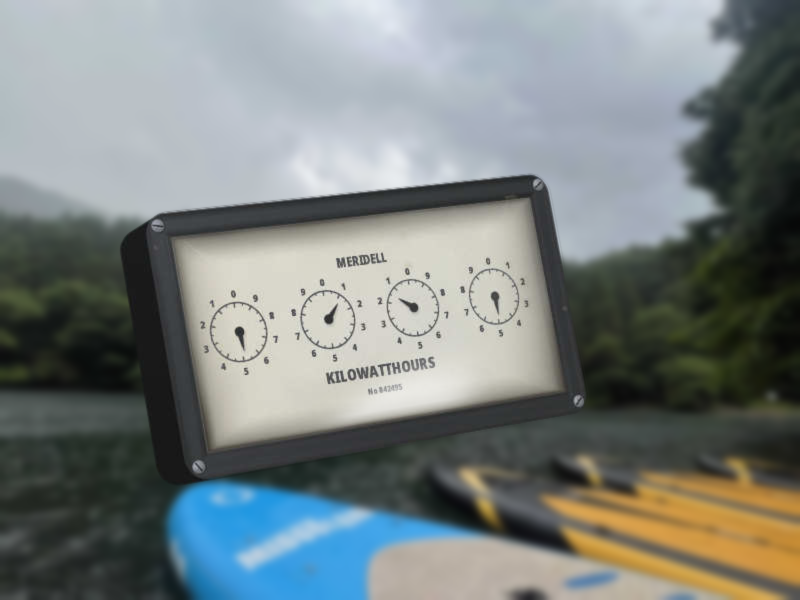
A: 5115 kWh
